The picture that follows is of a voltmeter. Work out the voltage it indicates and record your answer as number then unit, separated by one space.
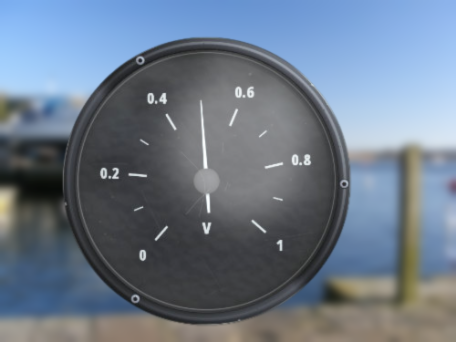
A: 0.5 V
